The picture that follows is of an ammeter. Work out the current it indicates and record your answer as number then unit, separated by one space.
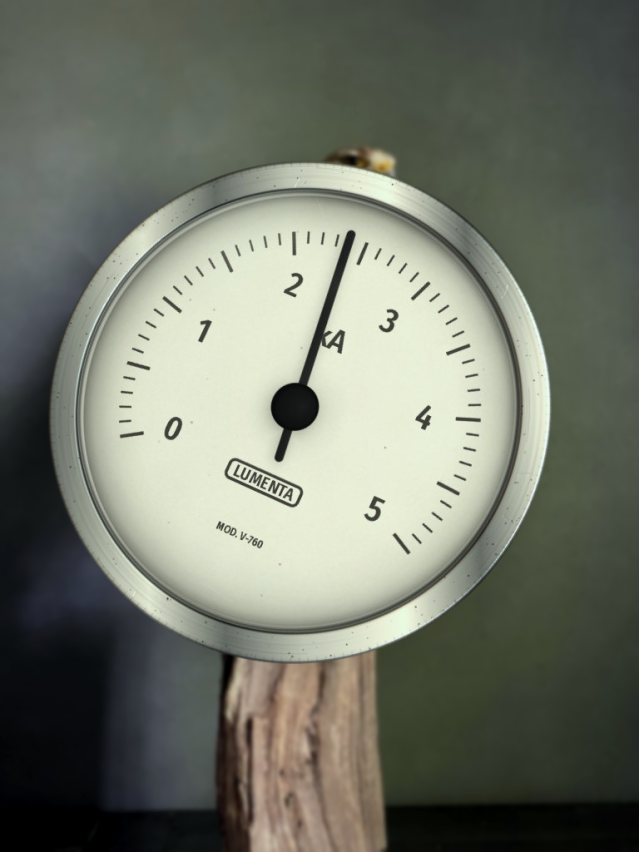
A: 2.4 kA
